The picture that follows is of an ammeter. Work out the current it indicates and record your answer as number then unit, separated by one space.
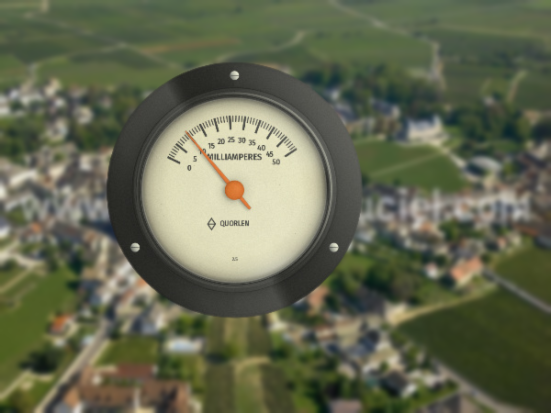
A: 10 mA
